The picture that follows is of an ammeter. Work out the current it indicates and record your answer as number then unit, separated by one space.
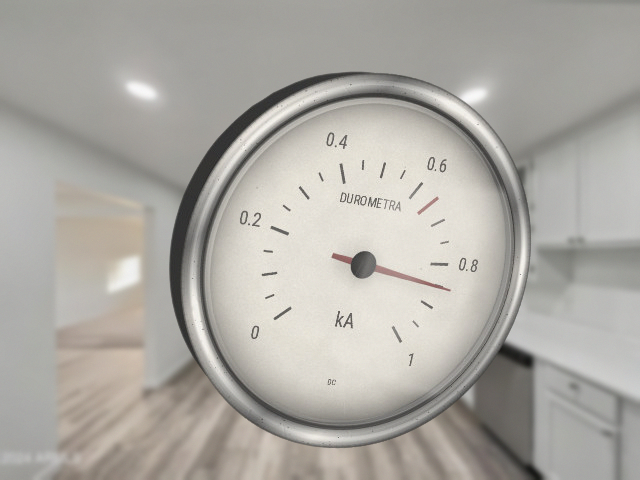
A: 0.85 kA
